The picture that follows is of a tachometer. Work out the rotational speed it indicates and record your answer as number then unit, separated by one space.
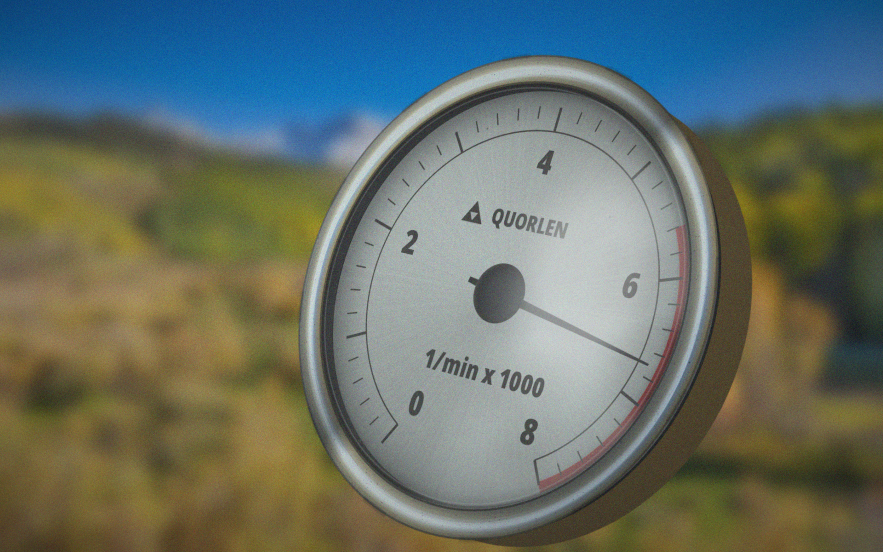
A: 6700 rpm
